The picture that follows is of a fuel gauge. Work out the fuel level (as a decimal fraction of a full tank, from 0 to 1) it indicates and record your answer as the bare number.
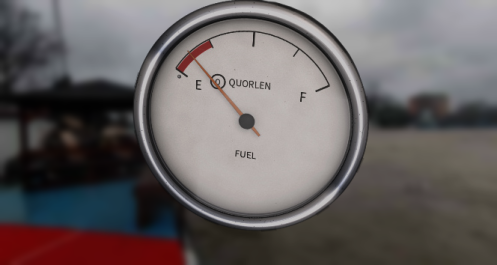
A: 0.125
